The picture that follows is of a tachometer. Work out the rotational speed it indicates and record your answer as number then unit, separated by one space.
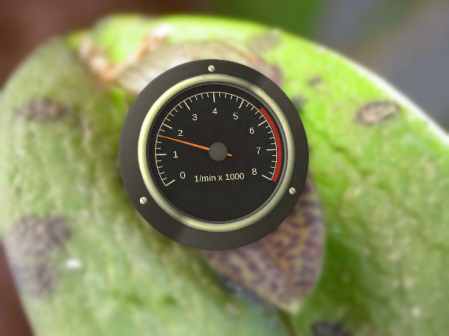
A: 1600 rpm
